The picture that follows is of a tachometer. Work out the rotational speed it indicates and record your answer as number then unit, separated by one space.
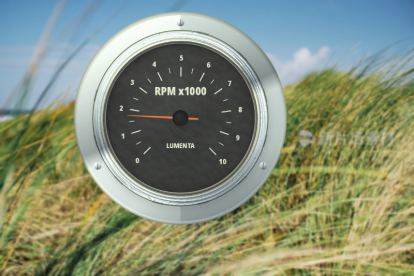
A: 1750 rpm
